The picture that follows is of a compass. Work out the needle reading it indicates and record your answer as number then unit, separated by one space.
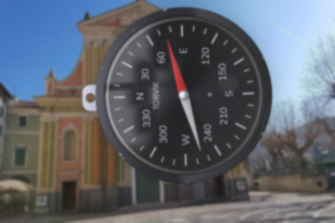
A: 75 °
